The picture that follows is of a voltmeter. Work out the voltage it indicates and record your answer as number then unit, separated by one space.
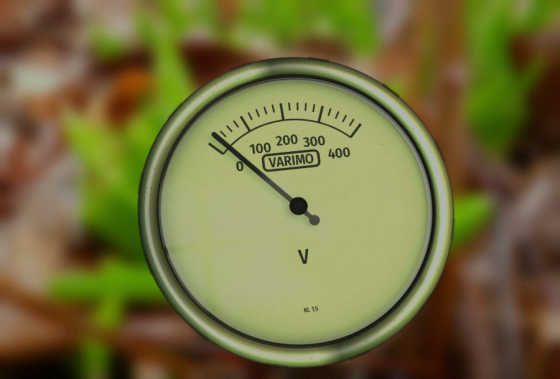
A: 20 V
